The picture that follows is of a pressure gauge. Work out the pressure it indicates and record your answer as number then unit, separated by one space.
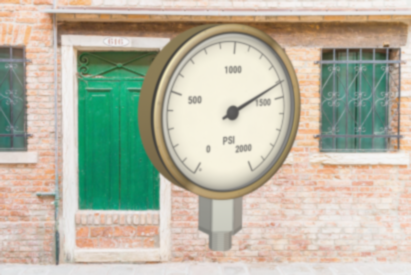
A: 1400 psi
